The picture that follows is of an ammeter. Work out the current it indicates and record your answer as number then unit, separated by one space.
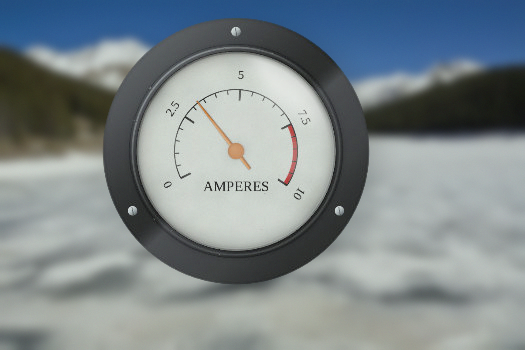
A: 3.25 A
